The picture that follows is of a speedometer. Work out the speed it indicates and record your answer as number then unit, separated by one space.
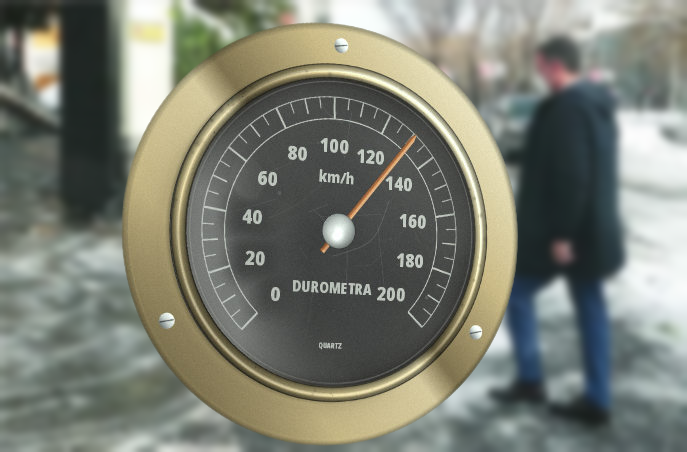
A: 130 km/h
